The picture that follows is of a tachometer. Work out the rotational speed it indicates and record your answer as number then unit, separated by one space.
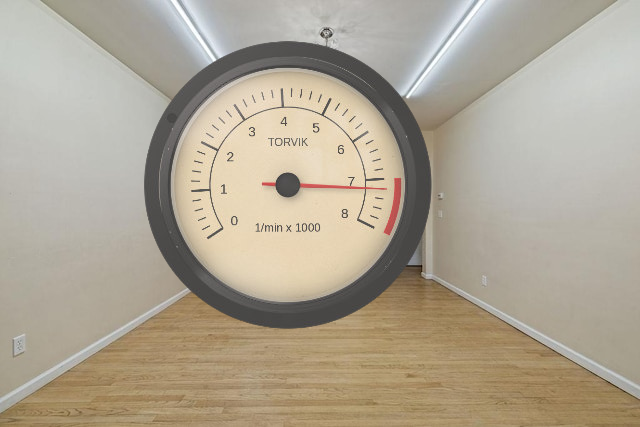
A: 7200 rpm
